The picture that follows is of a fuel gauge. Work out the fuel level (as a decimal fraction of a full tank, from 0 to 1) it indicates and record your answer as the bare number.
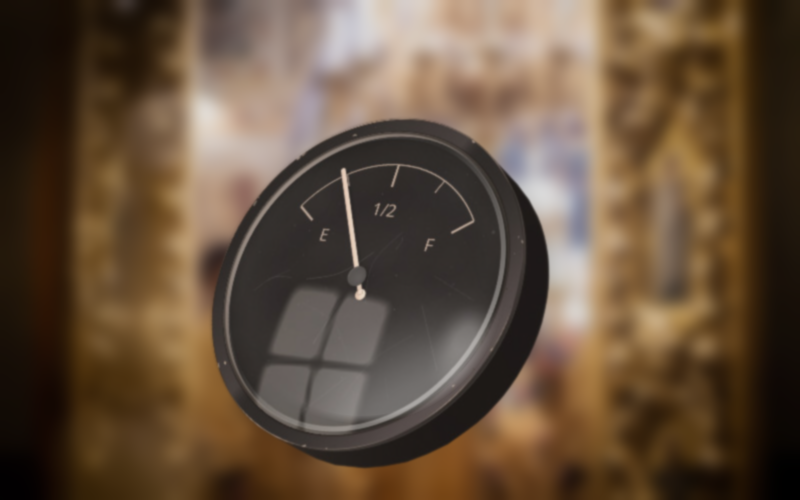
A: 0.25
